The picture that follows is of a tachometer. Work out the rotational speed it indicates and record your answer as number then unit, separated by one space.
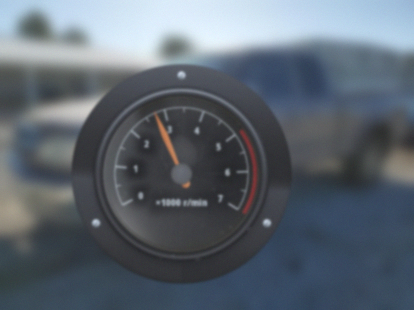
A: 2750 rpm
